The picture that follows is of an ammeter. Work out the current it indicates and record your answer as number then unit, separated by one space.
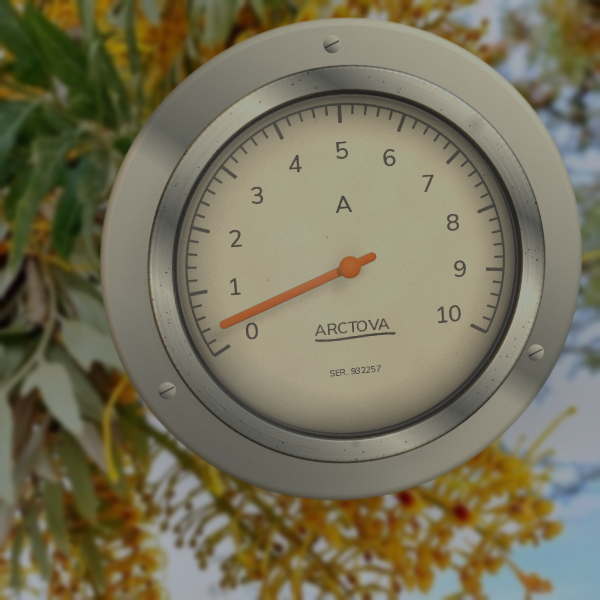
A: 0.4 A
